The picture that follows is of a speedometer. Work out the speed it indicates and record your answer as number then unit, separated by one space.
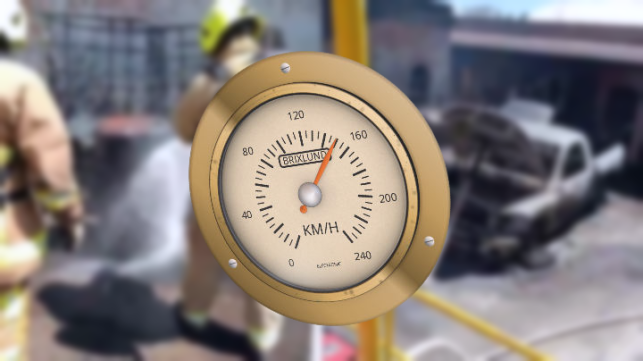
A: 150 km/h
